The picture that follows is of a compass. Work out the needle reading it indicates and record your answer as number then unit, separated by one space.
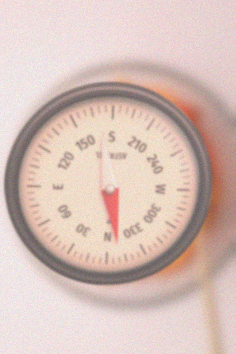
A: 350 °
